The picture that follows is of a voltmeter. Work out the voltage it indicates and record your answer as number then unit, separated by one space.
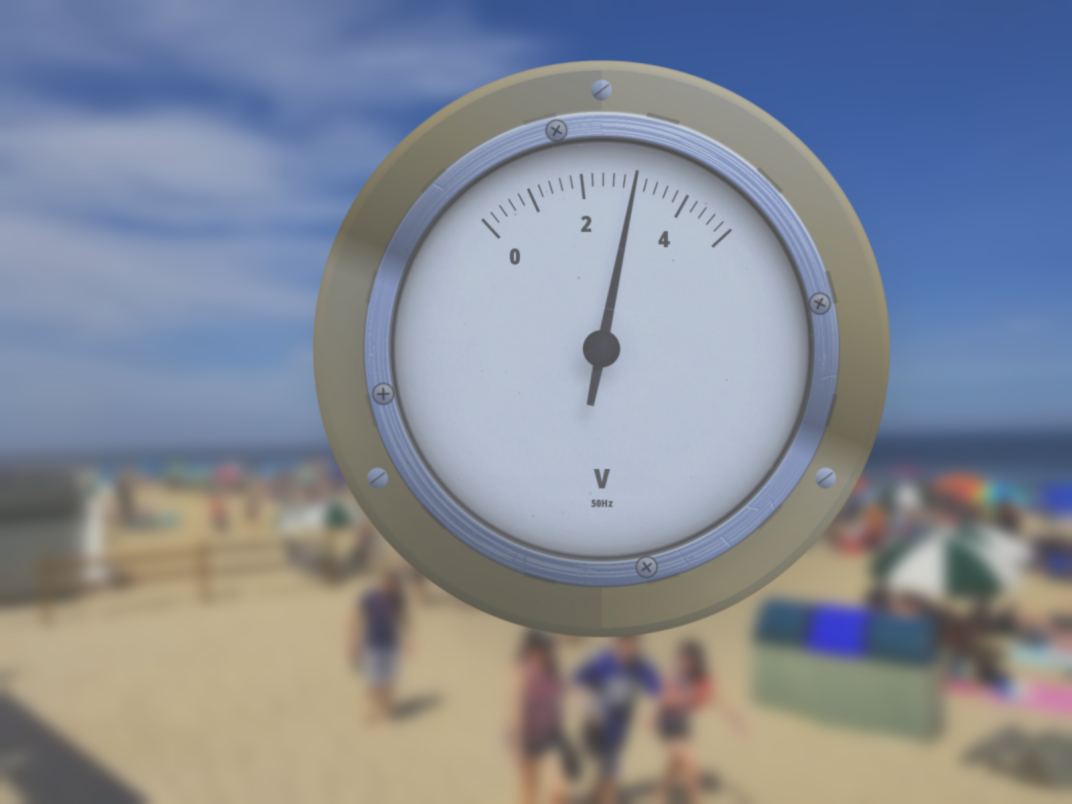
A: 3 V
